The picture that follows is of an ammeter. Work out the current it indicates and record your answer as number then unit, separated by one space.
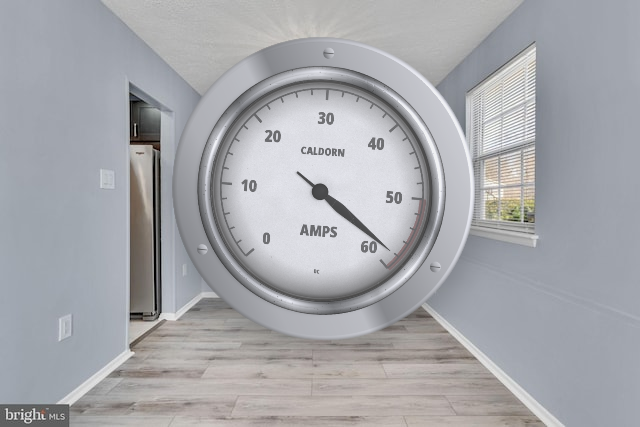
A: 58 A
